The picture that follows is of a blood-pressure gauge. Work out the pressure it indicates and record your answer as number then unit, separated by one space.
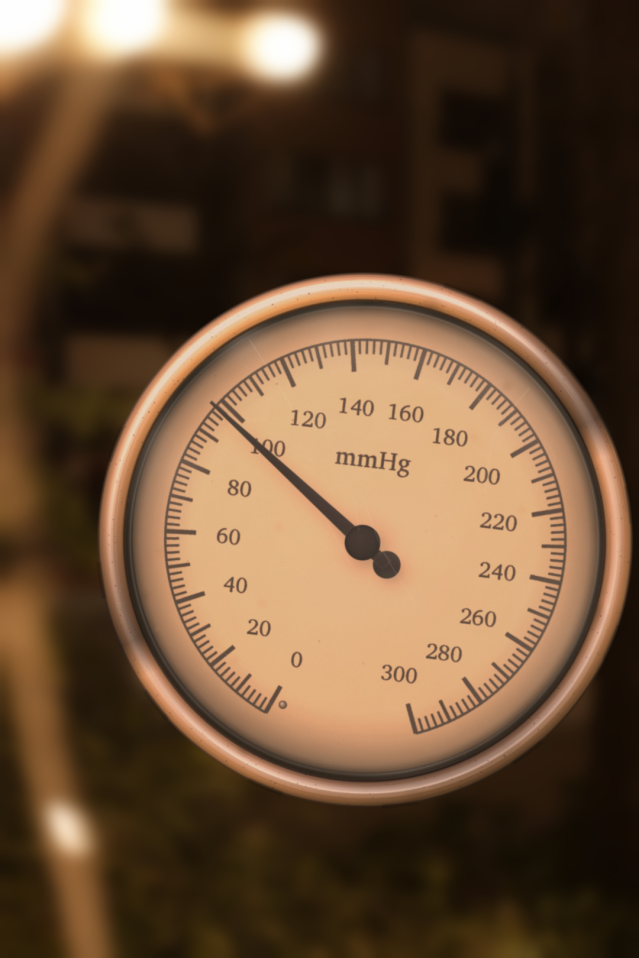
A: 98 mmHg
